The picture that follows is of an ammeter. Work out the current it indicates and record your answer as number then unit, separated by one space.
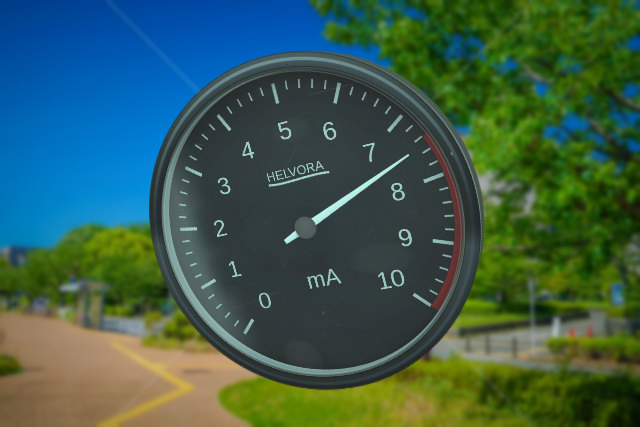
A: 7.5 mA
